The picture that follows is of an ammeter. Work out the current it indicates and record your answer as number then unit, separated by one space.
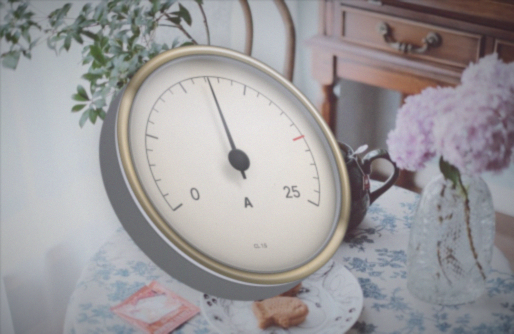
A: 12 A
